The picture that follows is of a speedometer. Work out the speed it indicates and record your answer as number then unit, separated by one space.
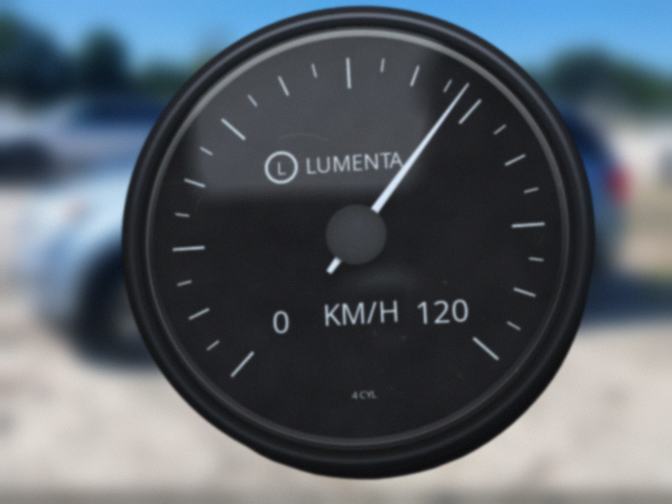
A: 77.5 km/h
